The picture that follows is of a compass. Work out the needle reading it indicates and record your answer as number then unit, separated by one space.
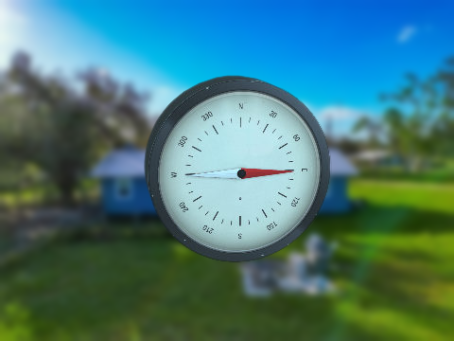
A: 90 °
